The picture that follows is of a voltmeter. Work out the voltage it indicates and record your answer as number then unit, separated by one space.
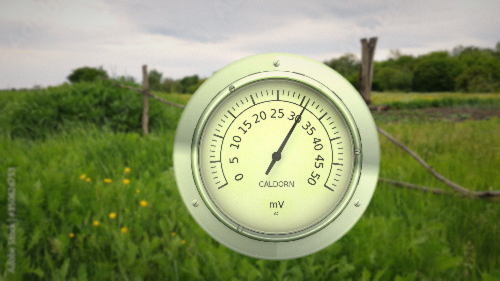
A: 31 mV
